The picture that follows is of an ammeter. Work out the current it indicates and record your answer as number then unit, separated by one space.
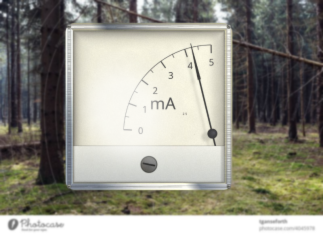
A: 4.25 mA
